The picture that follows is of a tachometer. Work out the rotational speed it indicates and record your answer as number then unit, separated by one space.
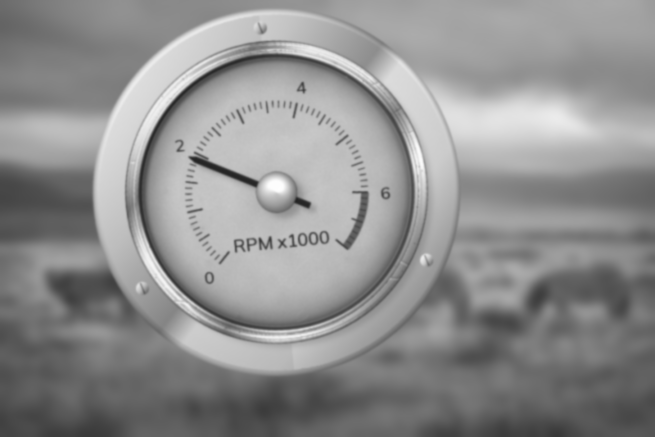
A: 1900 rpm
